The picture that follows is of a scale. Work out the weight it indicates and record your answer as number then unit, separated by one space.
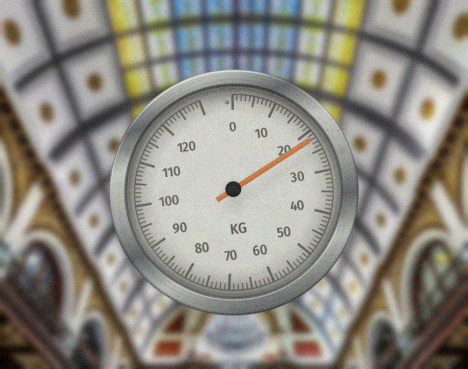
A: 22 kg
